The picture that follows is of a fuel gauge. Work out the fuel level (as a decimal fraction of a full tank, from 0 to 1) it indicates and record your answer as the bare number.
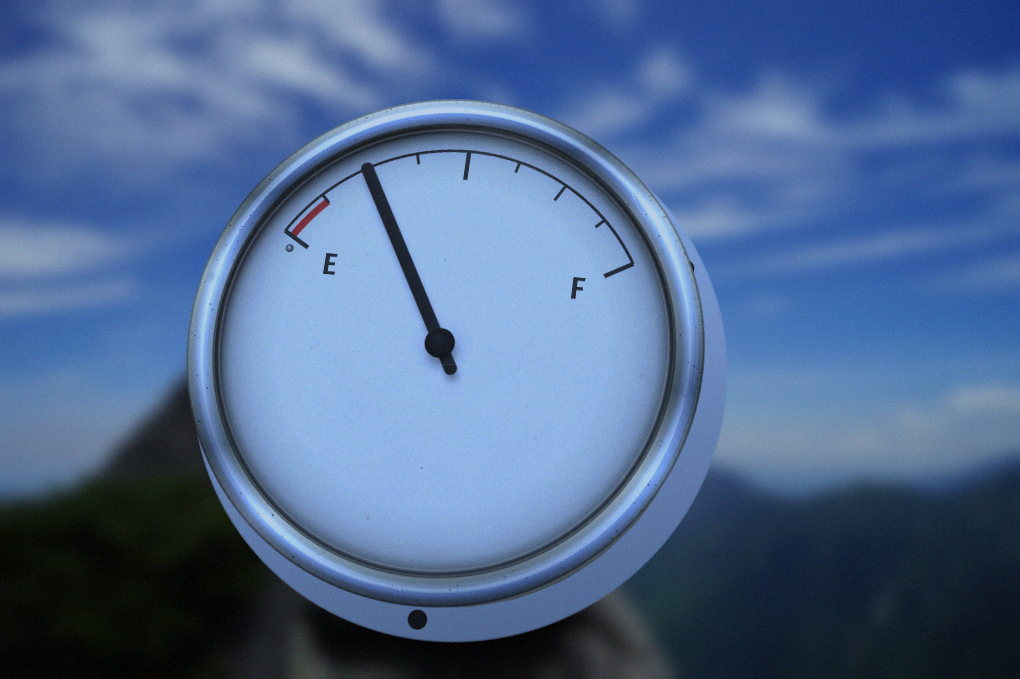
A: 0.25
